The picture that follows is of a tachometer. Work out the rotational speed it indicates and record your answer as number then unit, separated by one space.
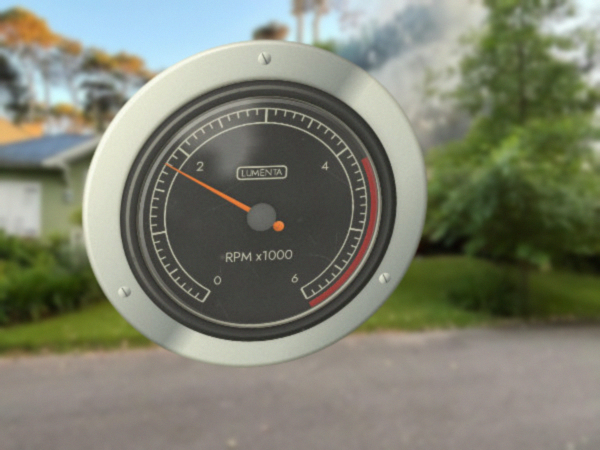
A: 1800 rpm
